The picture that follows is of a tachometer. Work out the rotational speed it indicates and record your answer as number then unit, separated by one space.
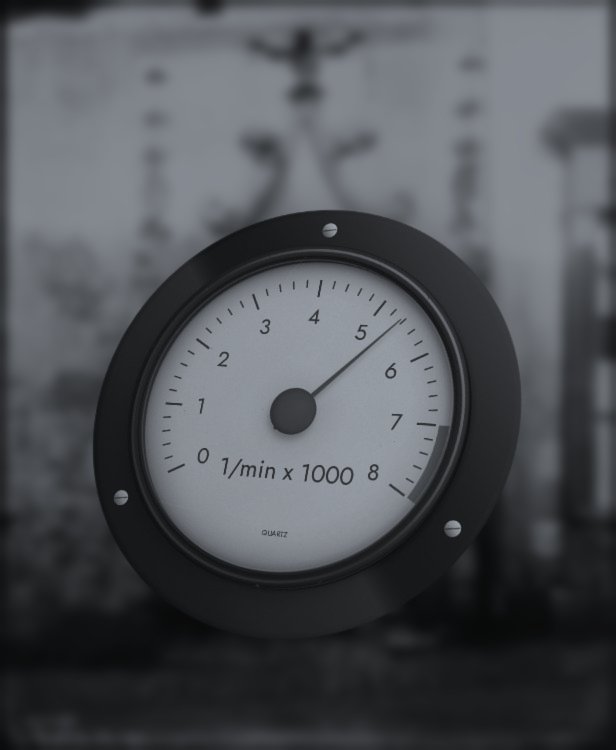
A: 5400 rpm
